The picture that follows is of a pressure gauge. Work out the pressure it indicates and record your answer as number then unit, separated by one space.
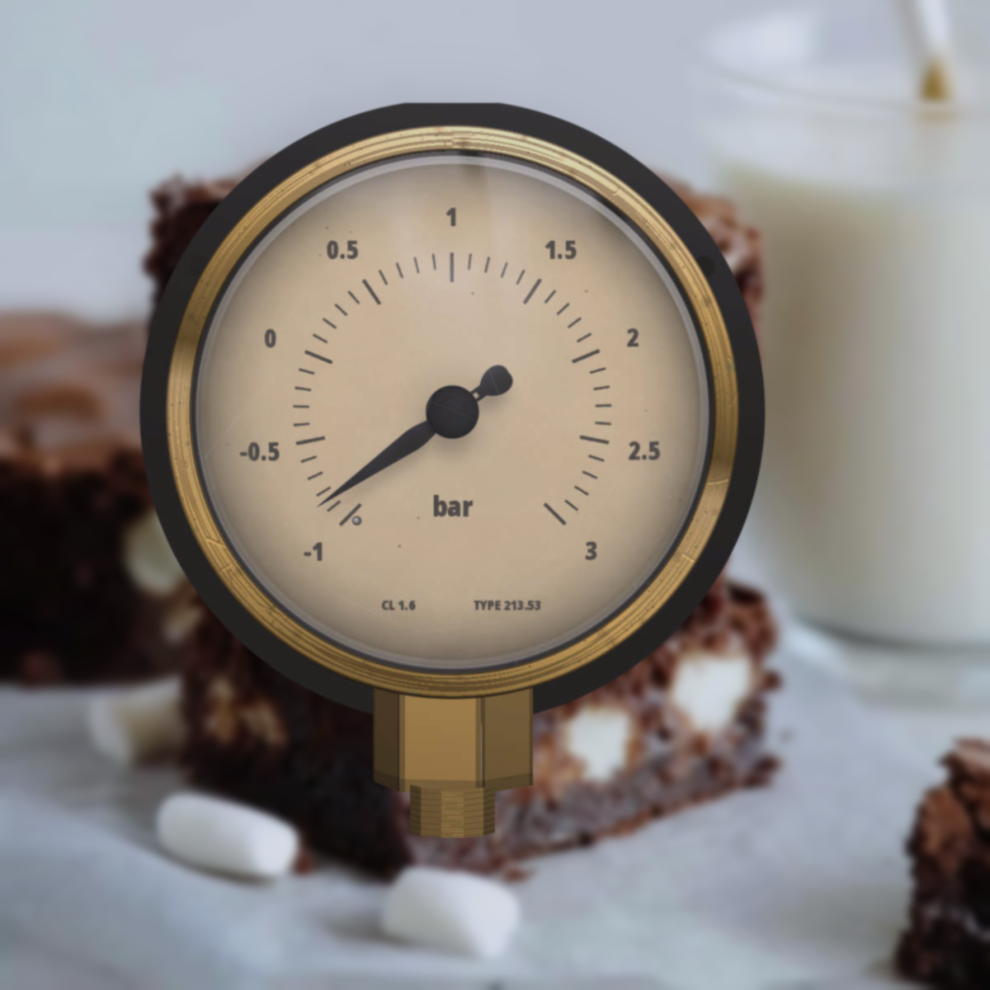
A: -0.85 bar
